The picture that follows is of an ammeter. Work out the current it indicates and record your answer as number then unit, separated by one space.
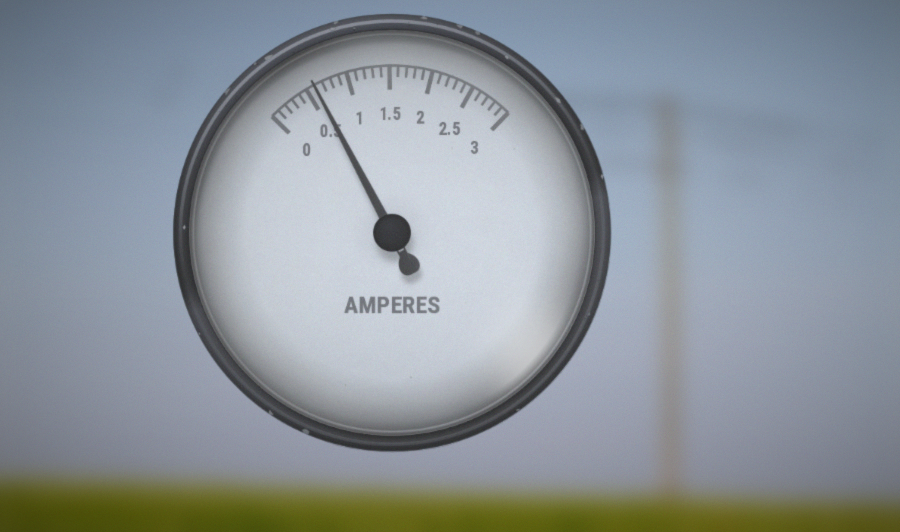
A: 0.6 A
